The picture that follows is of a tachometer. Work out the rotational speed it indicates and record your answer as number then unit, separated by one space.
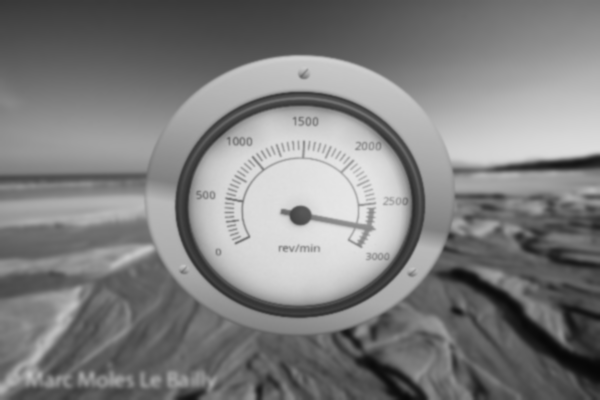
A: 2750 rpm
